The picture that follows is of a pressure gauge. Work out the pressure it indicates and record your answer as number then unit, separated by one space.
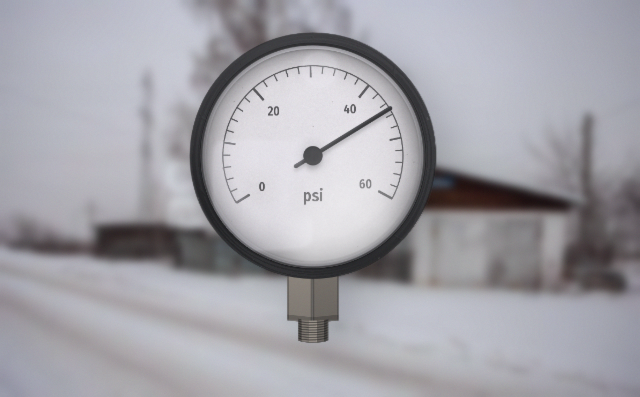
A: 45 psi
